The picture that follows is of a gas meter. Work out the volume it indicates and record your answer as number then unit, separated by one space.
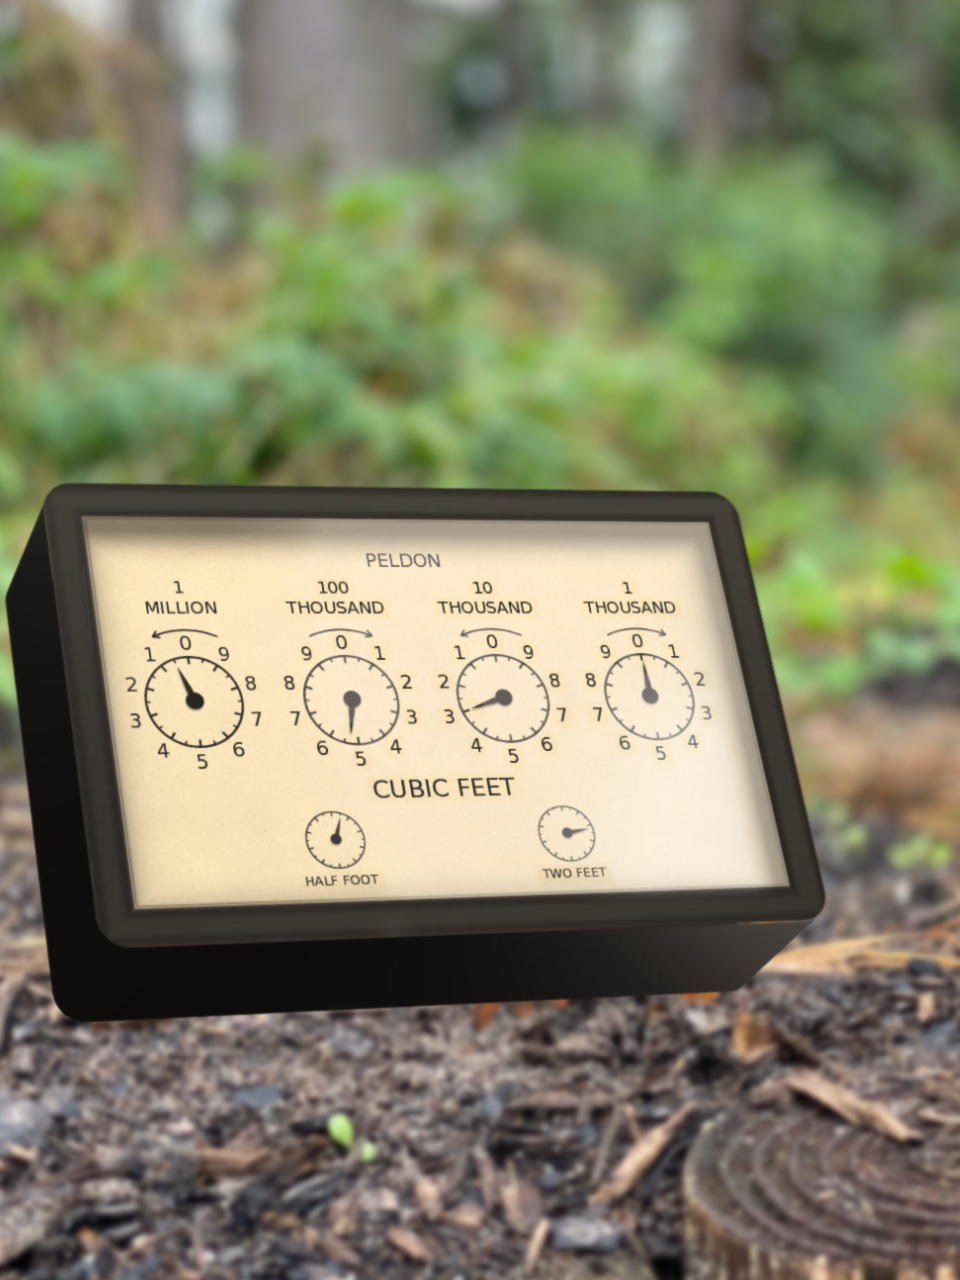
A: 53000 ft³
